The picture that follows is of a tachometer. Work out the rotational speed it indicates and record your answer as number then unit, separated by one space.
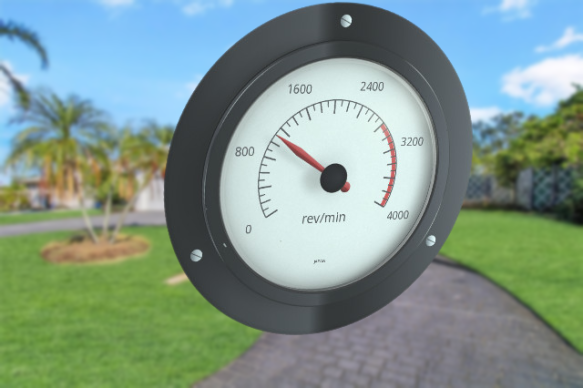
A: 1100 rpm
